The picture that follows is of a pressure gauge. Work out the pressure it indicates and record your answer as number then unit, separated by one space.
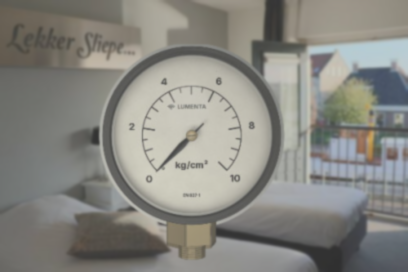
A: 0 kg/cm²
